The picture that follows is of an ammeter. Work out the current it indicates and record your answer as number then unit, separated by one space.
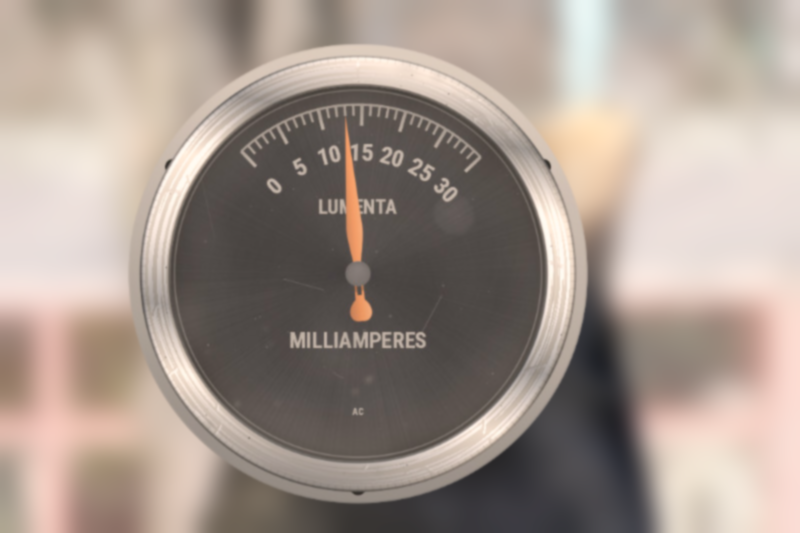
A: 13 mA
